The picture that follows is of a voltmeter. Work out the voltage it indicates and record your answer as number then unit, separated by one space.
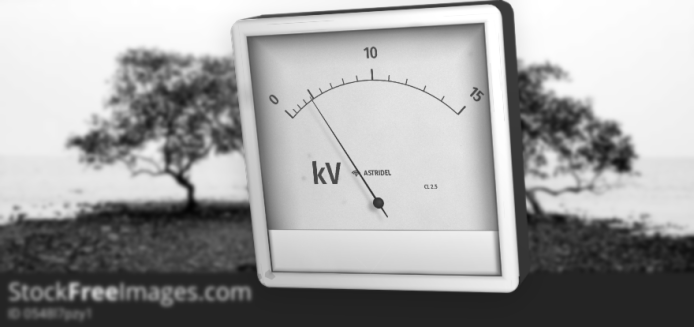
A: 5 kV
